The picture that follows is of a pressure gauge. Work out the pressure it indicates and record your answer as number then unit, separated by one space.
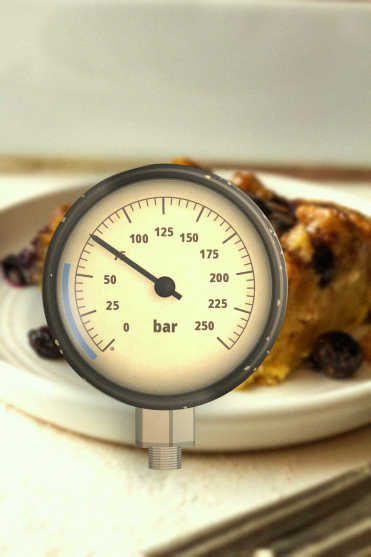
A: 75 bar
